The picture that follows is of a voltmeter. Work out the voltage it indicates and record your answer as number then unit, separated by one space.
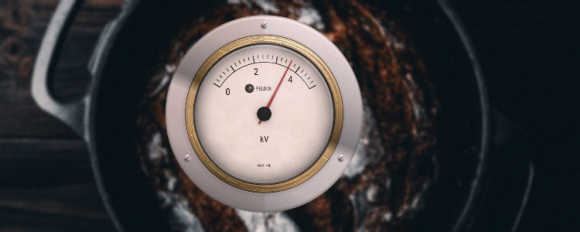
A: 3.6 kV
